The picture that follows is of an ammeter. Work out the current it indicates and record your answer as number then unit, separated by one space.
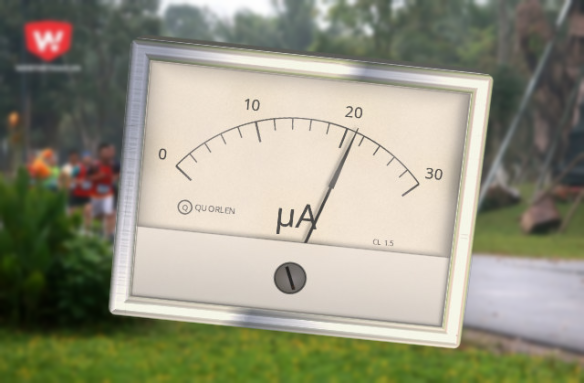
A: 21 µA
